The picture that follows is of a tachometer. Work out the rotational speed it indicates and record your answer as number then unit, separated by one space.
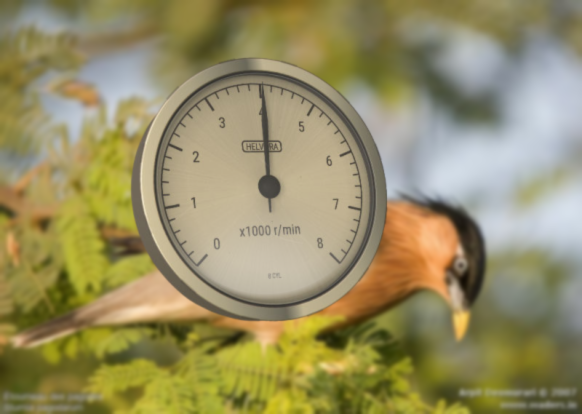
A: 4000 rpm
